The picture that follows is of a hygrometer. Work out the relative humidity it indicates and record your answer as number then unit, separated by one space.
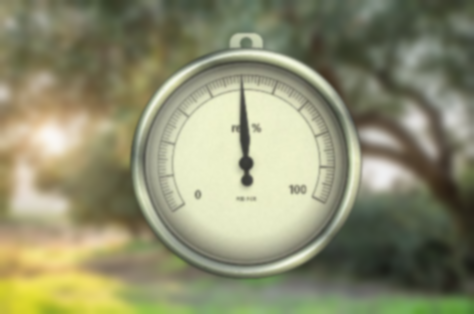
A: 50 %
